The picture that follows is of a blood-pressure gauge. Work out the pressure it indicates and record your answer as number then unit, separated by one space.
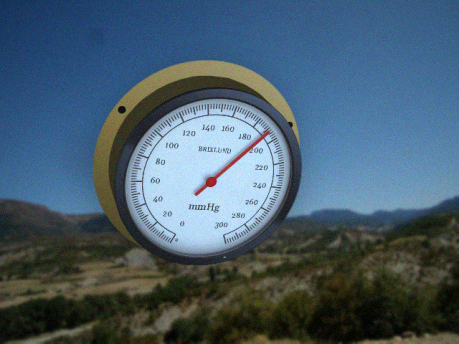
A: 190 mmHg
